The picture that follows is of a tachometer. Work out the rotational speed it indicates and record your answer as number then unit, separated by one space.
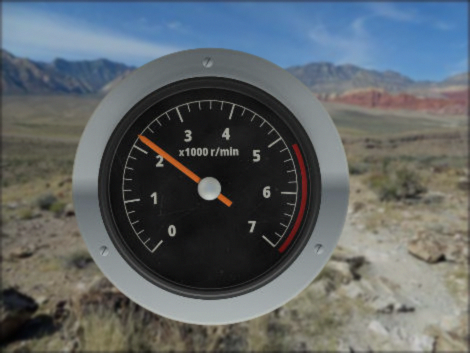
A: 2200 rpm
